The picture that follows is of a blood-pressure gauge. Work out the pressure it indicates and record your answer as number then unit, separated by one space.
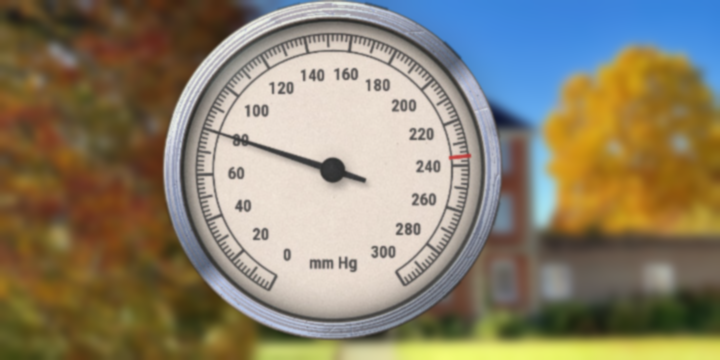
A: 80 mmHg
